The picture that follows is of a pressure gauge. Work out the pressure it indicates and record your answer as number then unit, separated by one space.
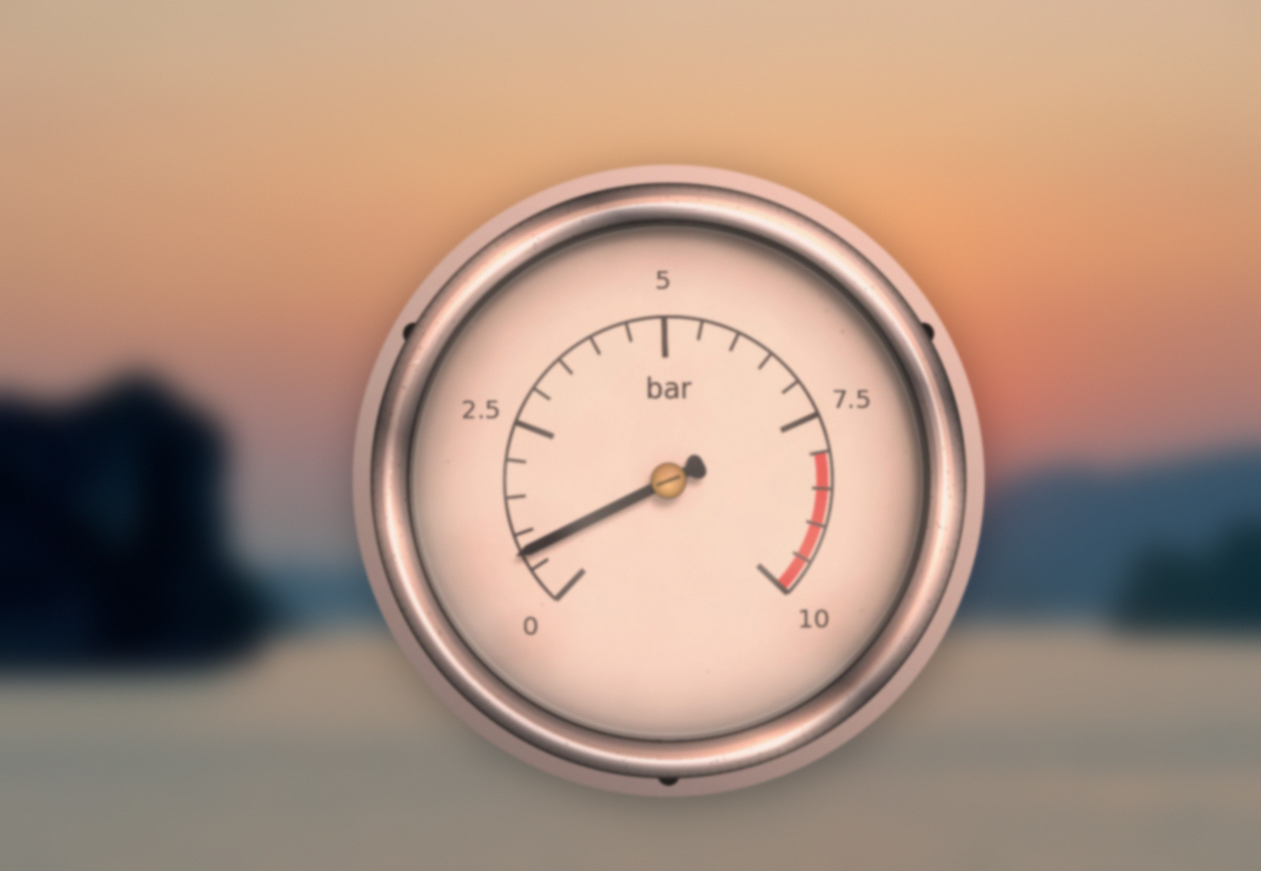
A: 0.75 bar
